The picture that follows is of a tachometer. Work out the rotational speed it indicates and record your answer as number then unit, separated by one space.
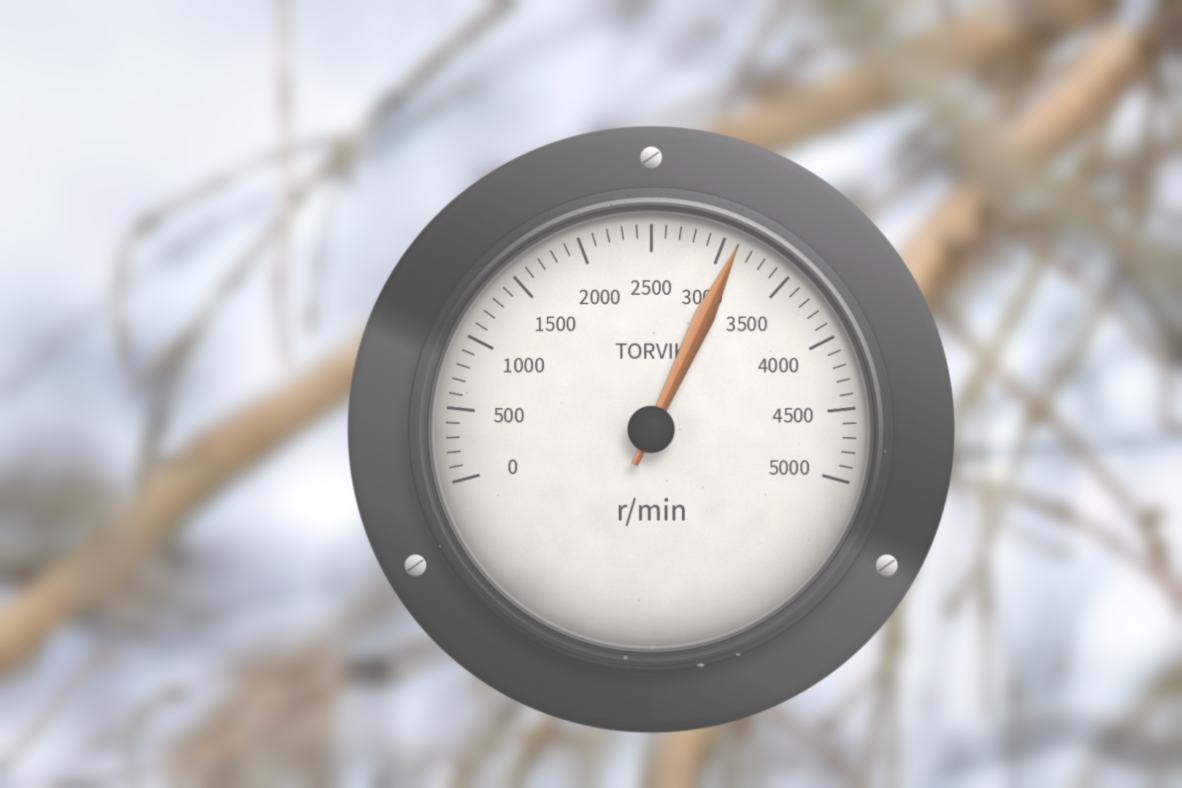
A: 3100 rpm
